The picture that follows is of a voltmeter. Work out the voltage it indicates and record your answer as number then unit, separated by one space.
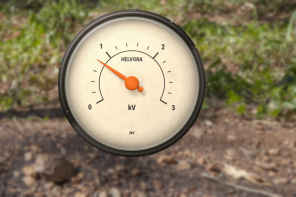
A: 0.8 kV
